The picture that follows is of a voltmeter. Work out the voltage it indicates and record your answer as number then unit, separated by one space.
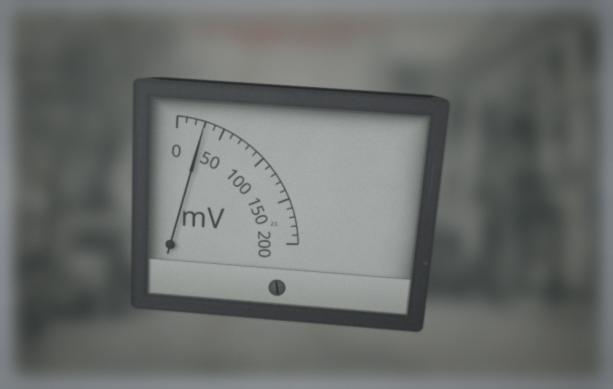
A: 30 mV
